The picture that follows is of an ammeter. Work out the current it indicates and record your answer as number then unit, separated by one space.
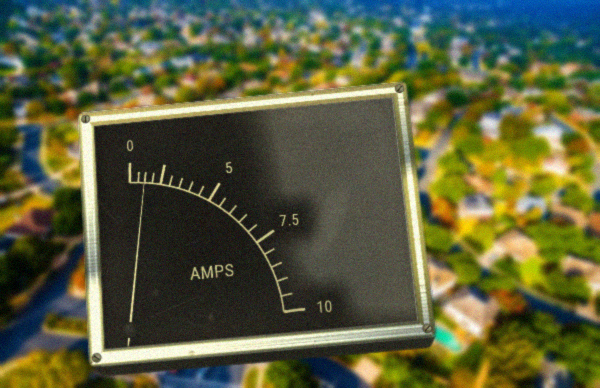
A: 1.5 A
